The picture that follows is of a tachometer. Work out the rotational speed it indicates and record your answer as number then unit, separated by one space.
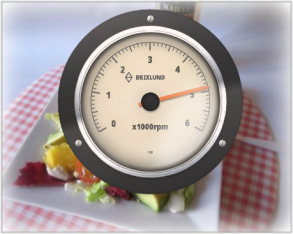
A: 4900 rpm
